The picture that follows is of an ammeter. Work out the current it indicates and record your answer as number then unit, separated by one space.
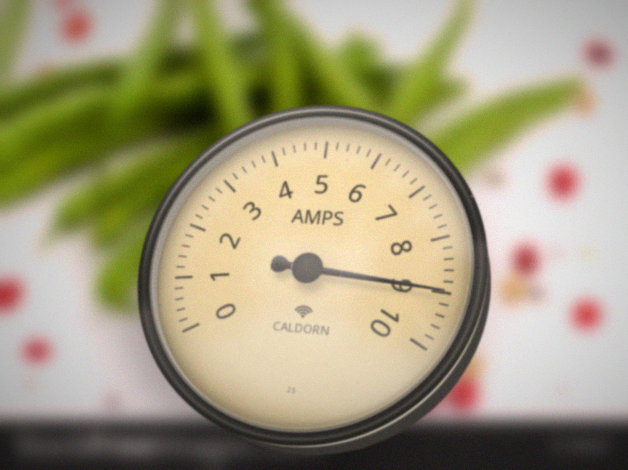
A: 9 A
